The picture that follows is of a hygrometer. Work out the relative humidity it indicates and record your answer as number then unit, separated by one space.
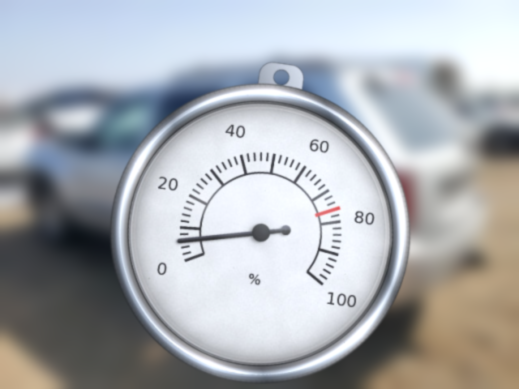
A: 6 %
